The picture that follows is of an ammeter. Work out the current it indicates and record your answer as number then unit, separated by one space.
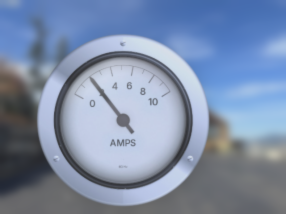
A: 2 A
